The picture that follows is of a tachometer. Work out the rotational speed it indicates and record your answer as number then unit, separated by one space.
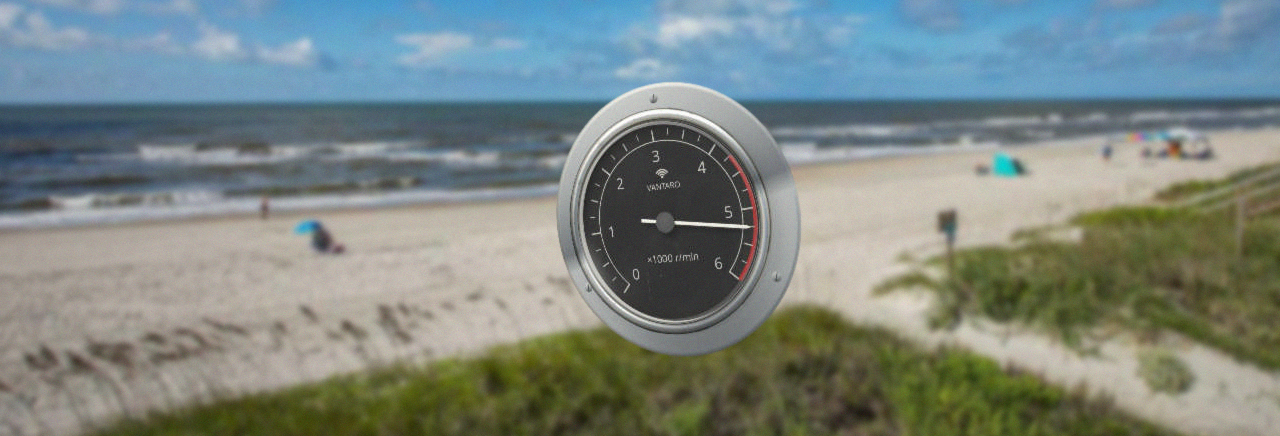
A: 5250 rpm
